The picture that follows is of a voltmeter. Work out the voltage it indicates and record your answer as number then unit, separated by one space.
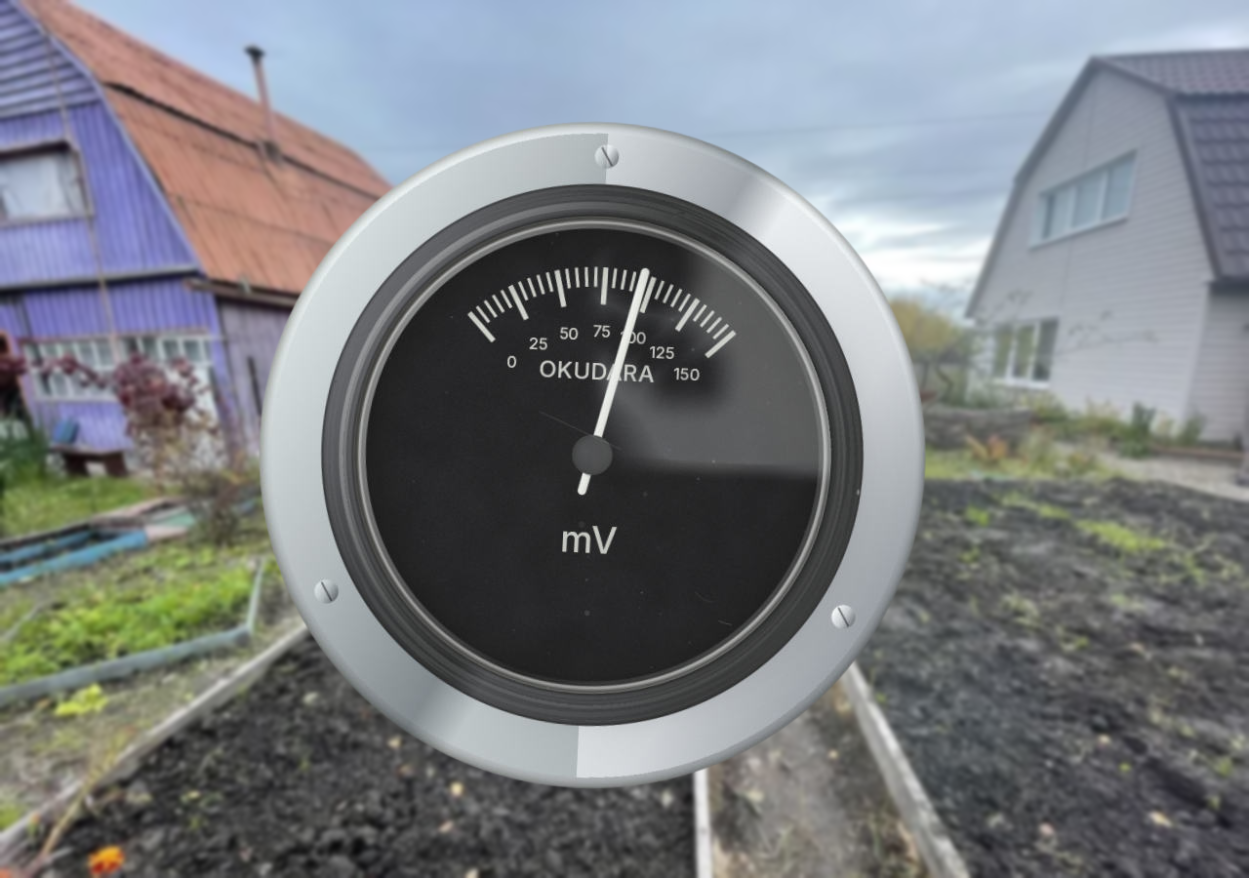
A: 95 mV
